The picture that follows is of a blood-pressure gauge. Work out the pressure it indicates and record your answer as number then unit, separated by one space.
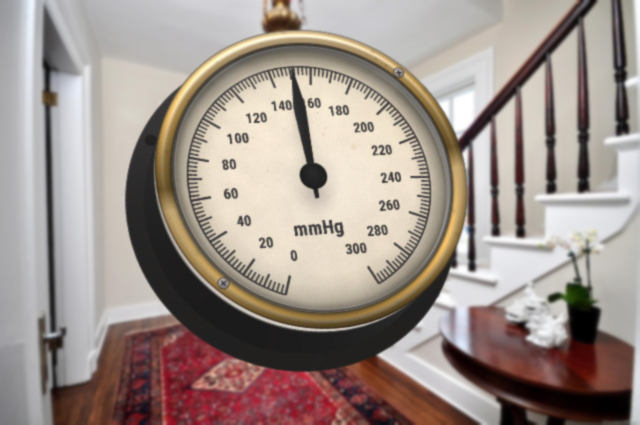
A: 150 mmHg
